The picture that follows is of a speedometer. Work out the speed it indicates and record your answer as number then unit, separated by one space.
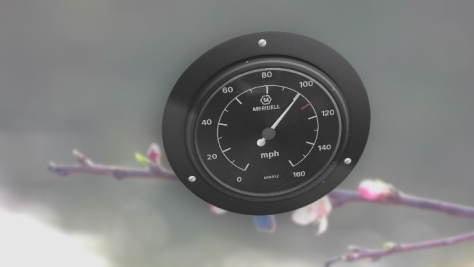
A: 100 mph
